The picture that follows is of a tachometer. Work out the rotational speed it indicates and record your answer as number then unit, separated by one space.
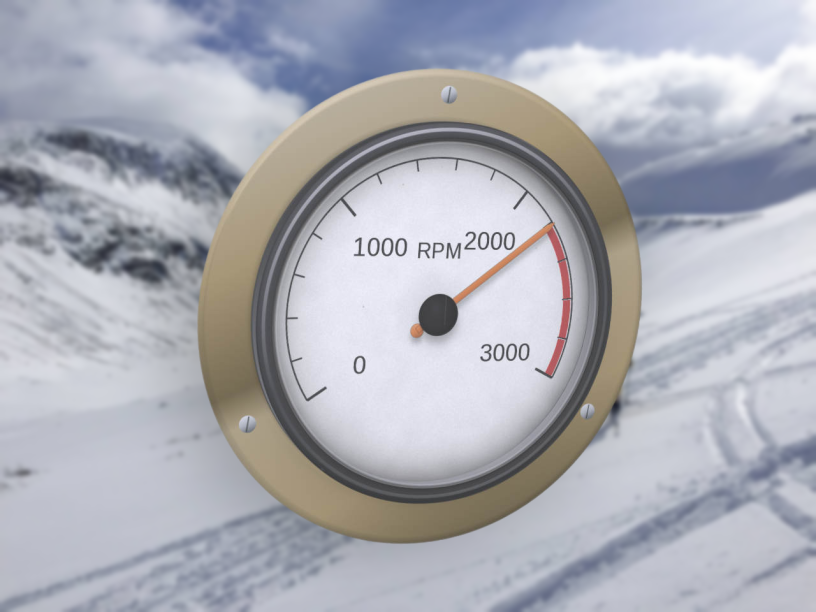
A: 2200 rpm
